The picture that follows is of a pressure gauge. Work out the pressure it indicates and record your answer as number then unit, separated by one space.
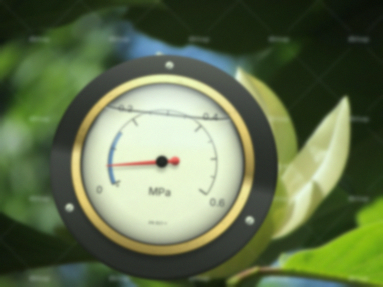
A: 0.05 MPa
